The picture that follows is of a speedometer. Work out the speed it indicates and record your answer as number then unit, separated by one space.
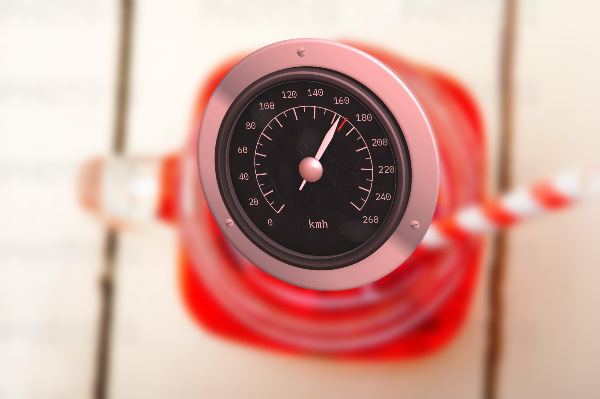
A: 165 km/h
